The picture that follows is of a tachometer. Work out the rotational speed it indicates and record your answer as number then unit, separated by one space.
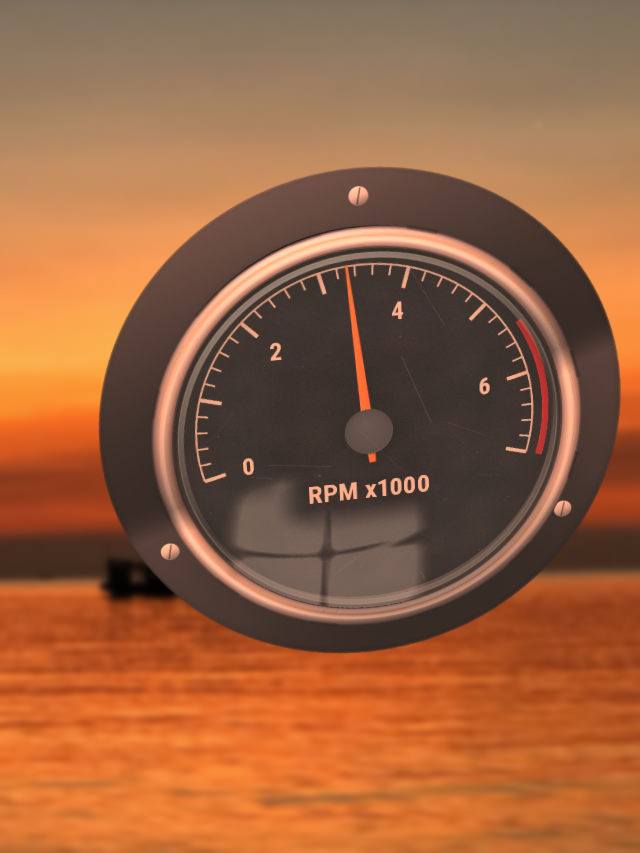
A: 3300 rpm
